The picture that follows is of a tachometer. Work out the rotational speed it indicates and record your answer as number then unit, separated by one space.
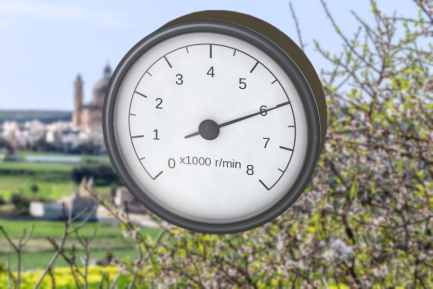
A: 6000 rpm
